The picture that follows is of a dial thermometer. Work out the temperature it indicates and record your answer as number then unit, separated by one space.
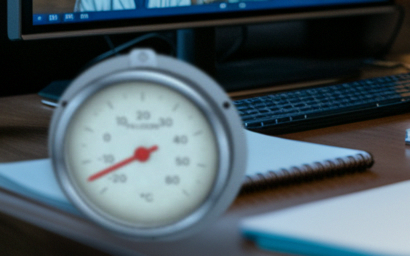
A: -15 °C
